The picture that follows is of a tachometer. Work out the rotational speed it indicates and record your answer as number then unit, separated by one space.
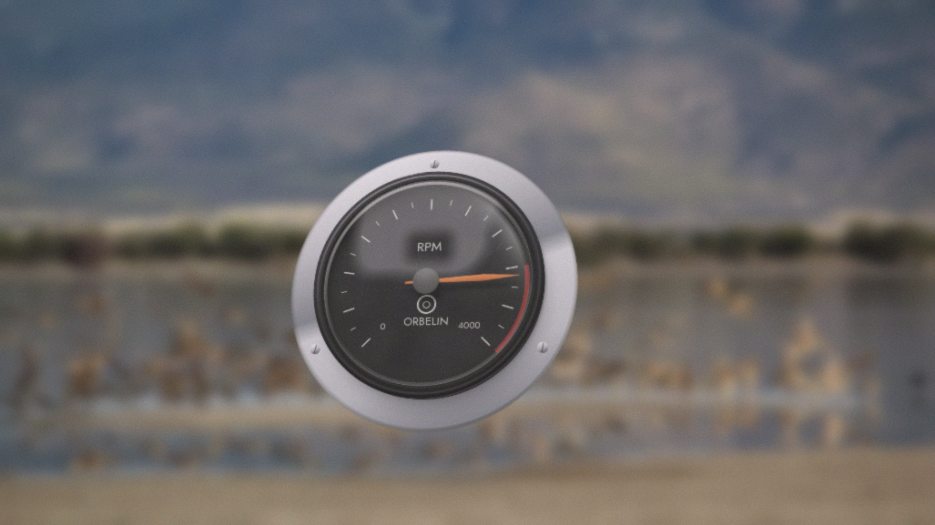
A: 3300 rpm
